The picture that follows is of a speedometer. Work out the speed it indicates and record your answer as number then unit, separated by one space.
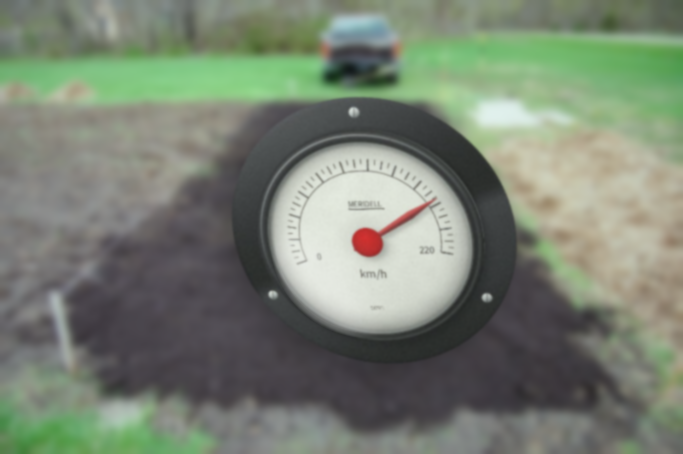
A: 175 km/h
